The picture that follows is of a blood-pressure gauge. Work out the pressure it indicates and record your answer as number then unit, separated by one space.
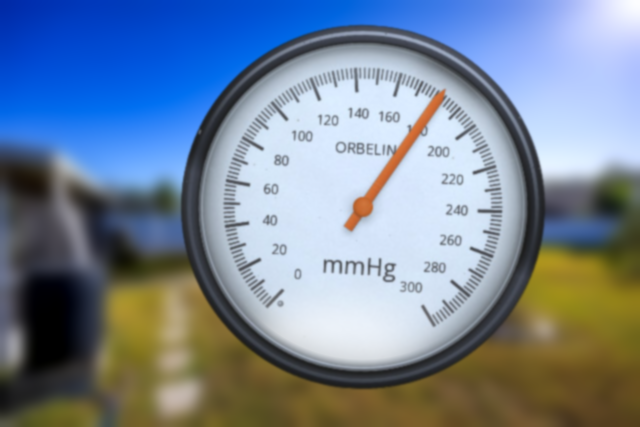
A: 180 mmHg
